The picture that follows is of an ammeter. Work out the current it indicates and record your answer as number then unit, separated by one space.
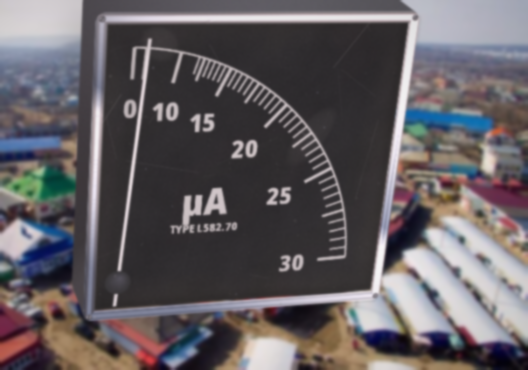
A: 5 µA
